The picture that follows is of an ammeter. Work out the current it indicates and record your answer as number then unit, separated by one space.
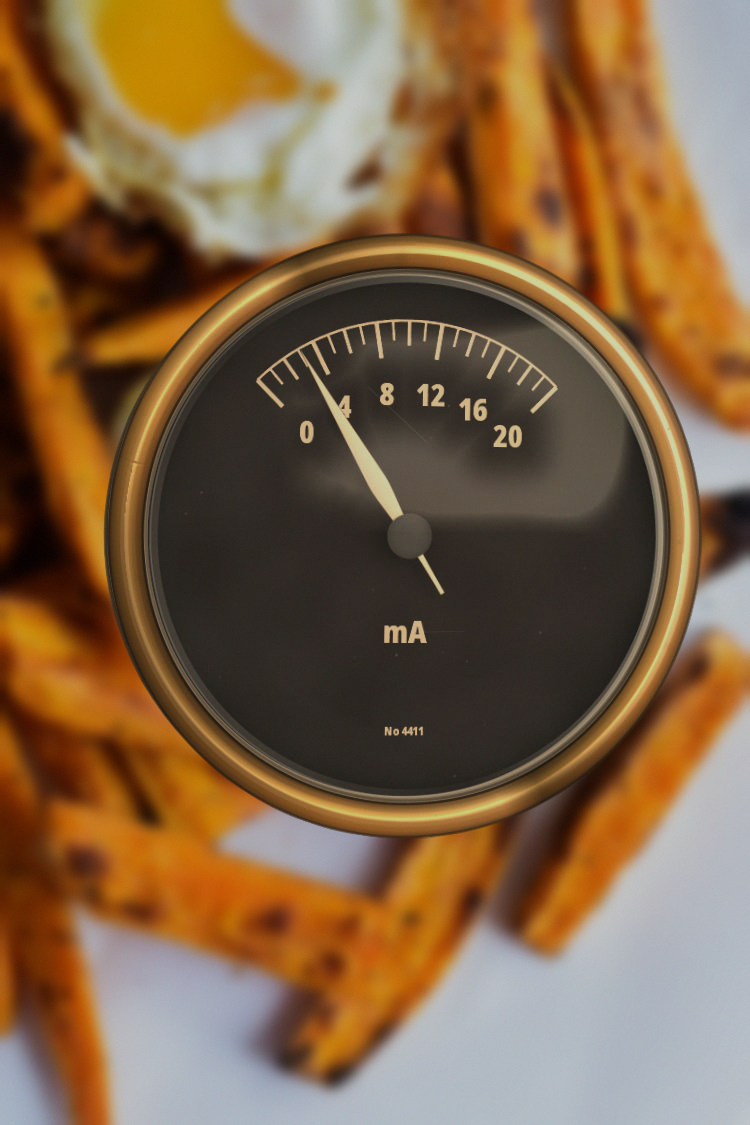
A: 3 mA
